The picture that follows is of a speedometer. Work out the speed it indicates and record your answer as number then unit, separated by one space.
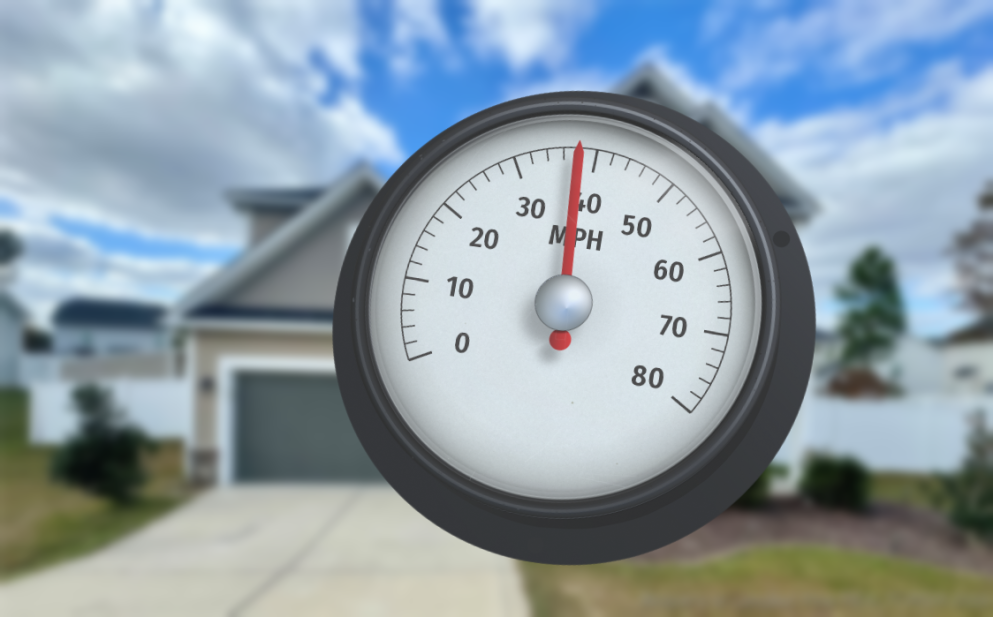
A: 38 mph
